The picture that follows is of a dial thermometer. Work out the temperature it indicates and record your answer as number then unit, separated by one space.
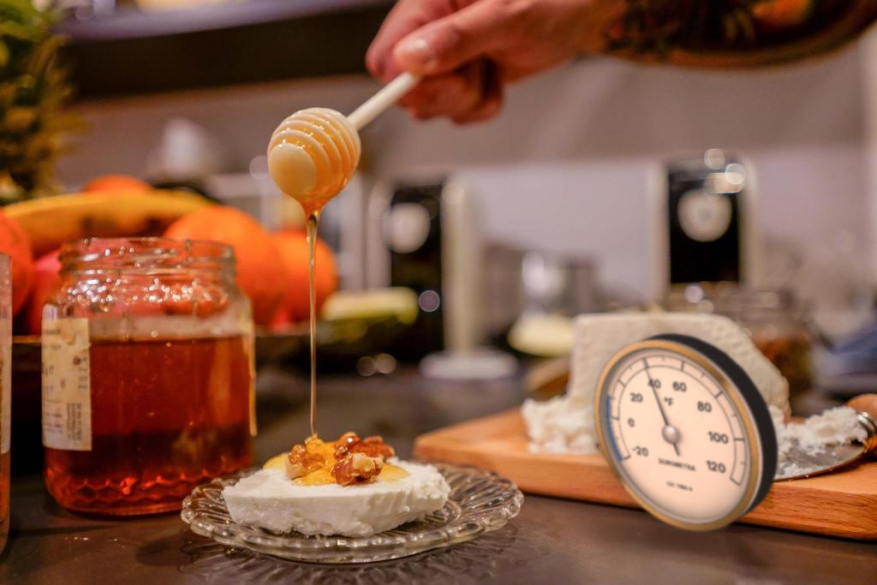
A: 40 °F
